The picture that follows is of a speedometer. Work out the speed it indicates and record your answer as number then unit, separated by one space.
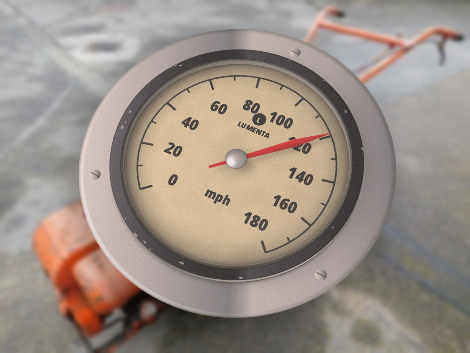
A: 120 mph
